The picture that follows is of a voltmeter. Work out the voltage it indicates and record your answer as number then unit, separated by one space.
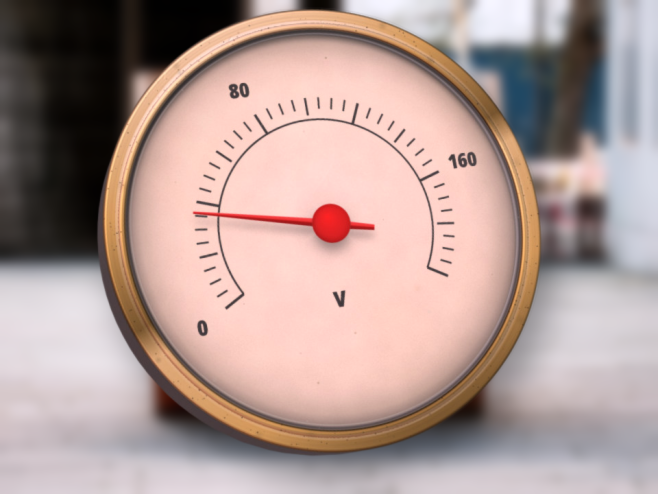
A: 35 V
